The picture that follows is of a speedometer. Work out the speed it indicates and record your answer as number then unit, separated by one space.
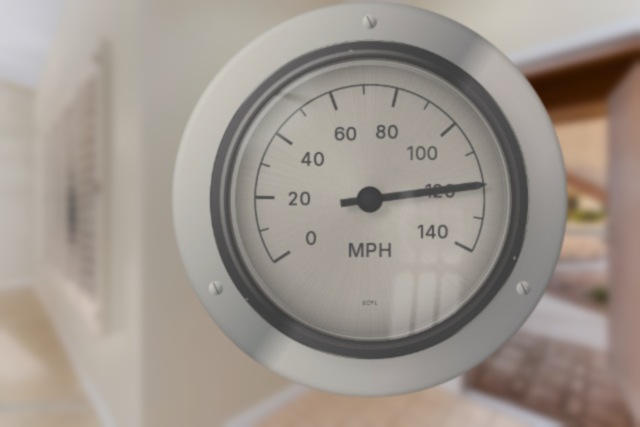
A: 120 mph
